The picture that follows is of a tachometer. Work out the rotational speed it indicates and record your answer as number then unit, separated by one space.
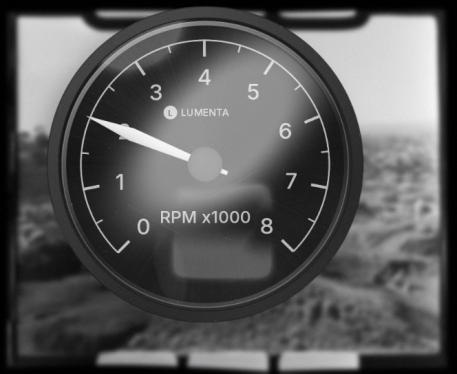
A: 2000 rpm
